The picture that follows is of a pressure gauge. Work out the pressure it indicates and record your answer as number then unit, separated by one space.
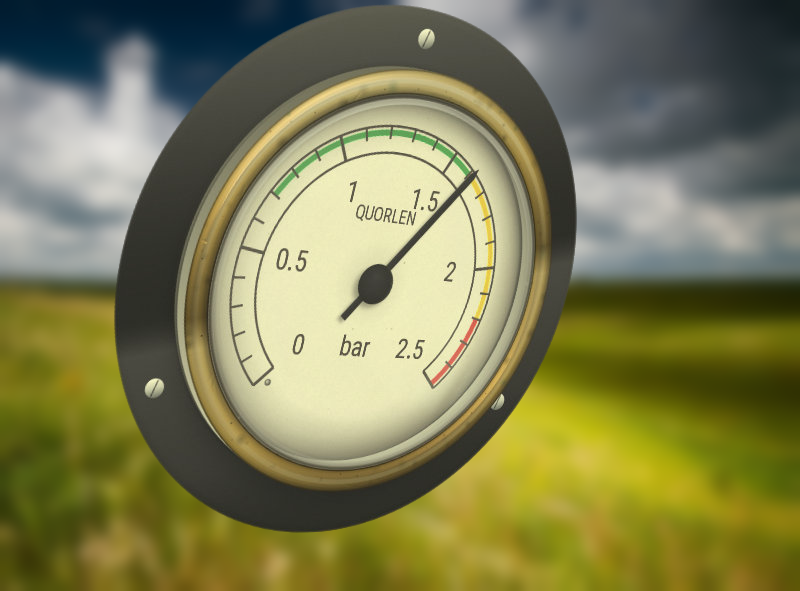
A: 1.6 bar
